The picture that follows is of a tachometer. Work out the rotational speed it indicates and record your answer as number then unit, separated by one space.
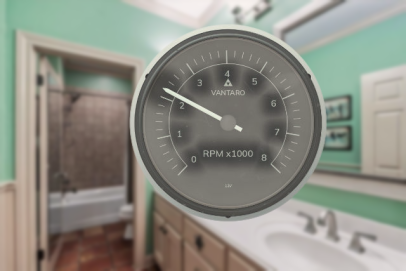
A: 2200 rpm
